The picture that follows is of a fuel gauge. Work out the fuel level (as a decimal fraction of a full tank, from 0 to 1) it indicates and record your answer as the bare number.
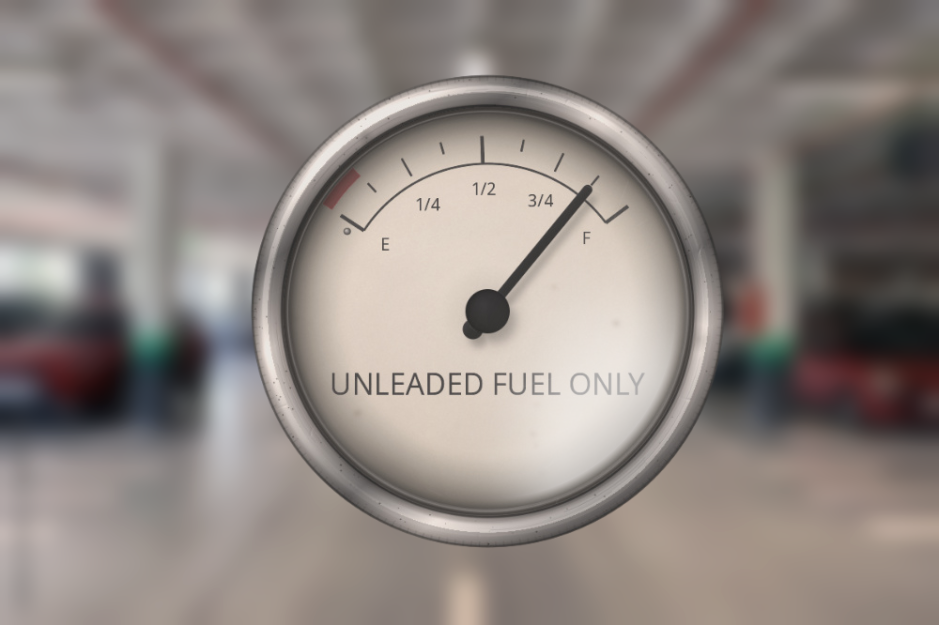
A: 0.875
